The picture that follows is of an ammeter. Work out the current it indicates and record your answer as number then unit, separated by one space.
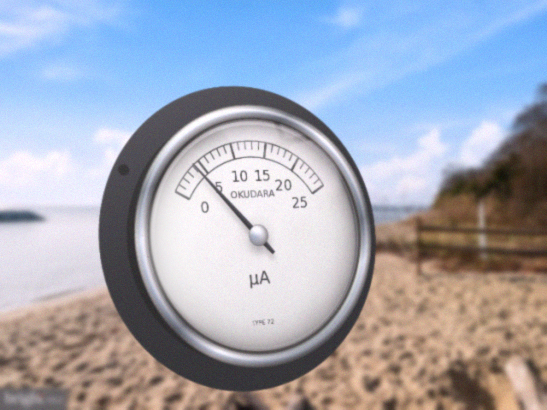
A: 4 µA
